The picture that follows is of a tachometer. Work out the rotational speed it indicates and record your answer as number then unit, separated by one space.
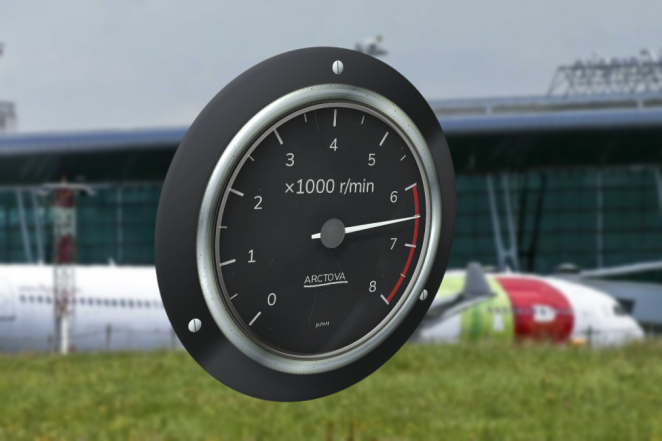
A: 6500 rpm
